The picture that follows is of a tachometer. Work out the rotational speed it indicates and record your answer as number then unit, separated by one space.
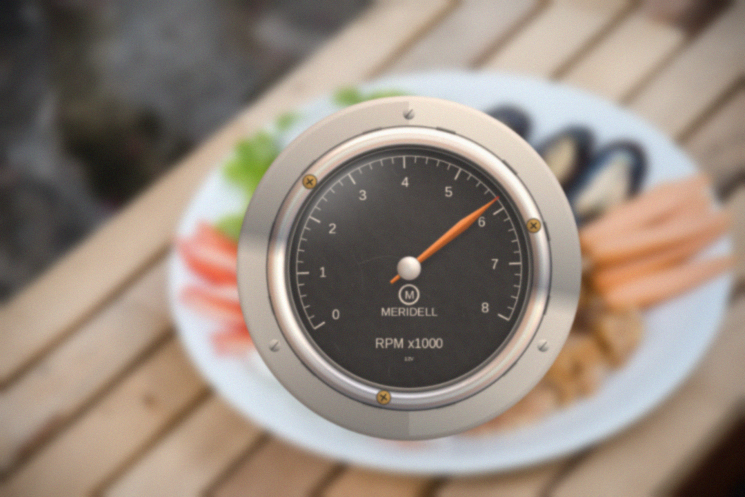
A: 5800 rpm
